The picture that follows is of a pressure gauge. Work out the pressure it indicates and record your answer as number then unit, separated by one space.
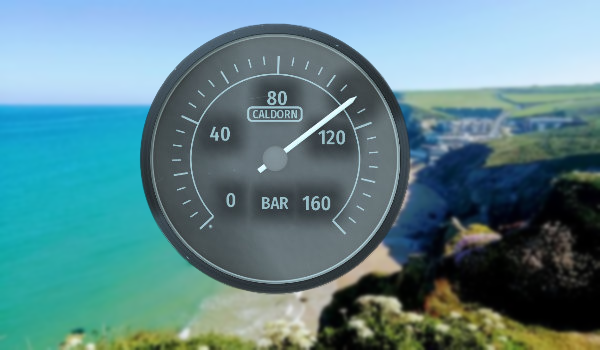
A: 110 bar
